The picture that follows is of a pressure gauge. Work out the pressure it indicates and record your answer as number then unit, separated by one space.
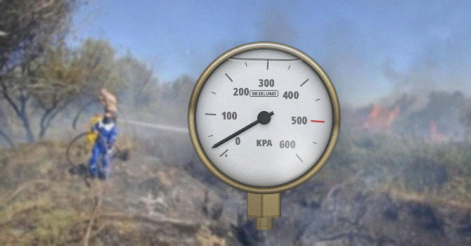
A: 25 kPa
